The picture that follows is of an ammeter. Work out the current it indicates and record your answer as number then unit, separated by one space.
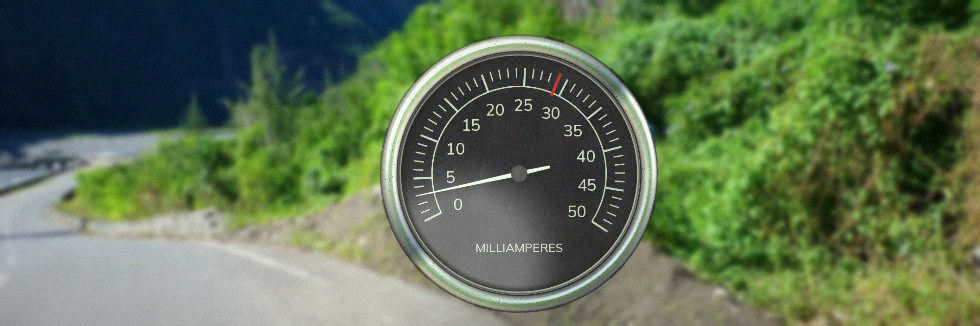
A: 3 mA
